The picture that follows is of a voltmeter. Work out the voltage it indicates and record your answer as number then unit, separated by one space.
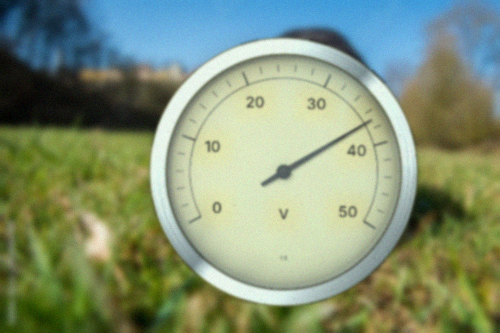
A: 37 V
